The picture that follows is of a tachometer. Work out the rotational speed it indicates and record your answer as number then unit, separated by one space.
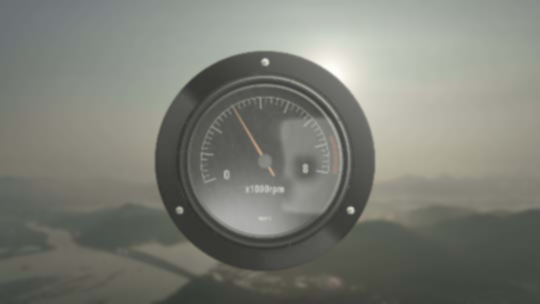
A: 3000 rpm
